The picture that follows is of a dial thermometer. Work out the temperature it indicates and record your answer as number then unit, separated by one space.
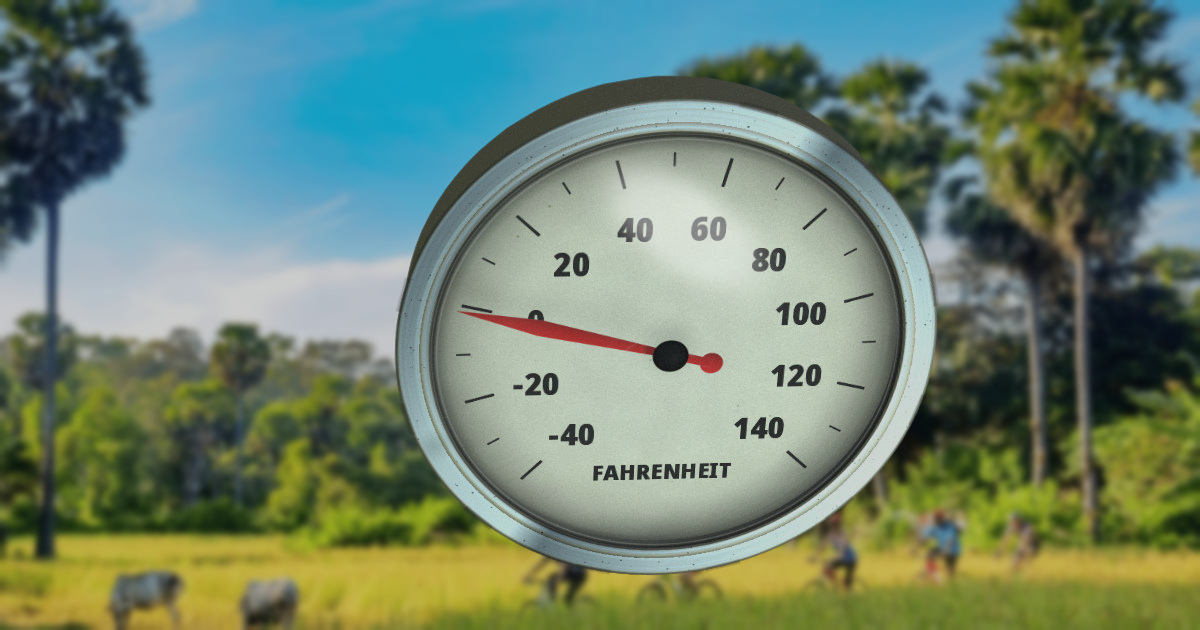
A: 0 °F
